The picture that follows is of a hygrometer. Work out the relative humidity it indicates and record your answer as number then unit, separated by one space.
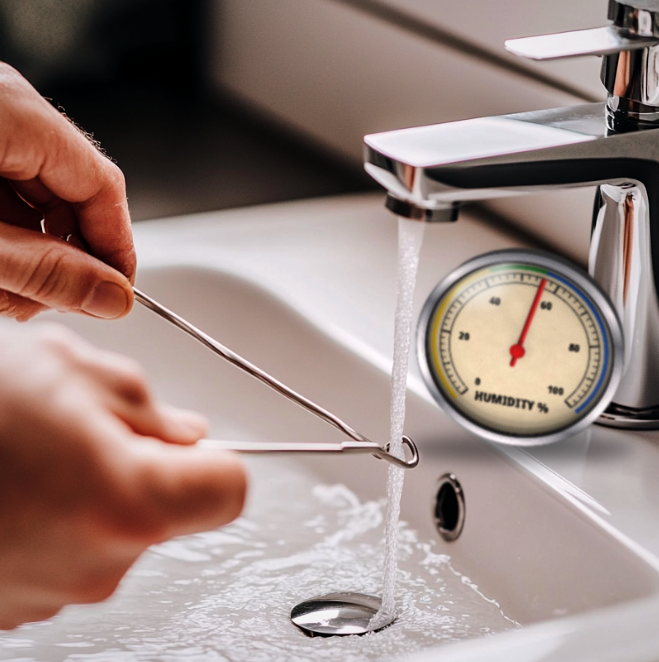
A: 56 %
